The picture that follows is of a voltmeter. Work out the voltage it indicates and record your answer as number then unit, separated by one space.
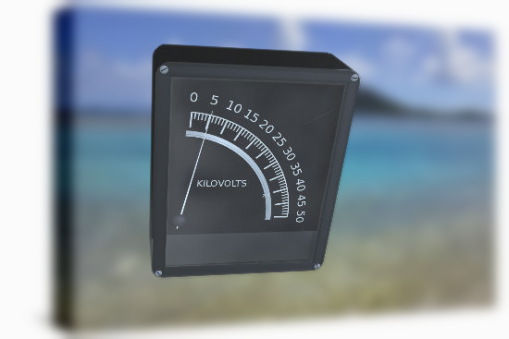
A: 5 kV
